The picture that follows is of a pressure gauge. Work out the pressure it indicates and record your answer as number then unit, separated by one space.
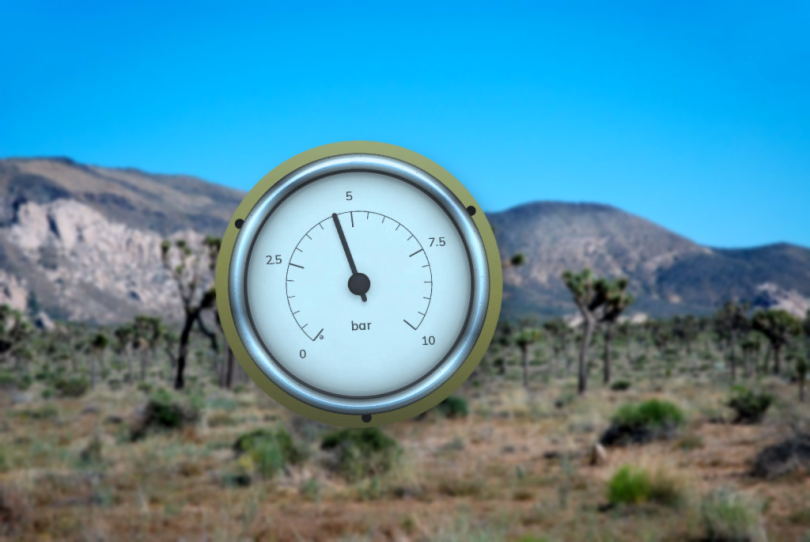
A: 4.5 bar
